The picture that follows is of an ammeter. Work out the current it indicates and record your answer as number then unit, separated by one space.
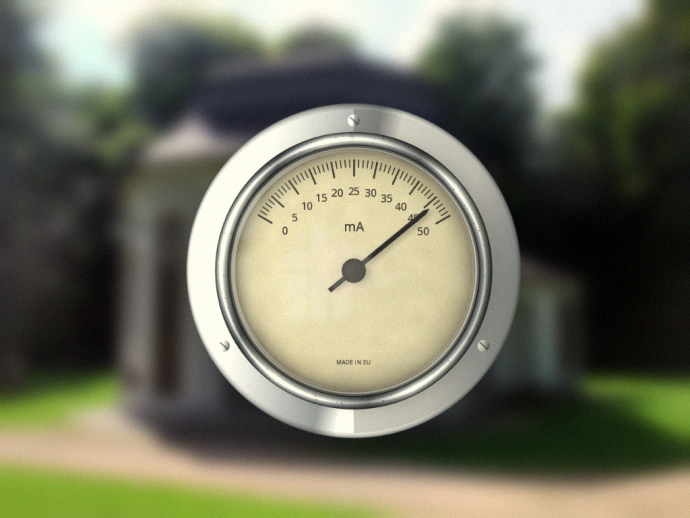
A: 46 mA
